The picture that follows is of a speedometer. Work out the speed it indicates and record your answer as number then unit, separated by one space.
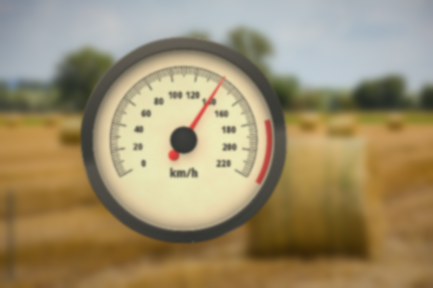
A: 140 km/h
